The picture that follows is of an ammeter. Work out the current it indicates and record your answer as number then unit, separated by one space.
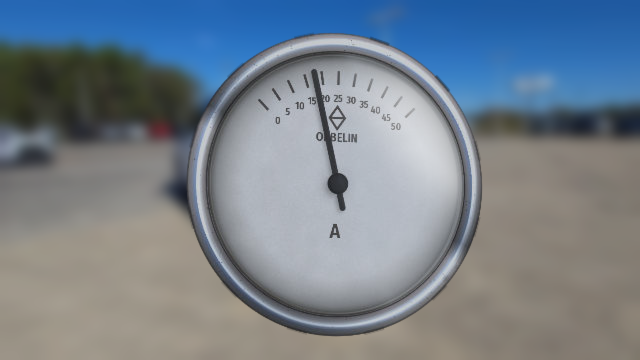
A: 17.5 A
